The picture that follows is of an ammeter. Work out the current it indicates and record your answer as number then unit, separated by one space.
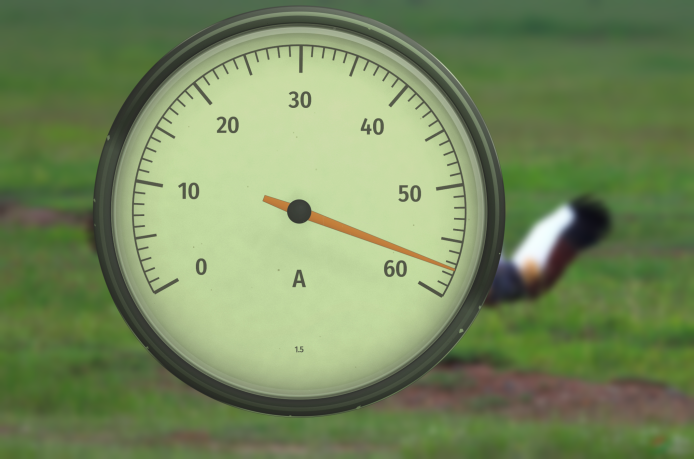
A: 57.5 A
